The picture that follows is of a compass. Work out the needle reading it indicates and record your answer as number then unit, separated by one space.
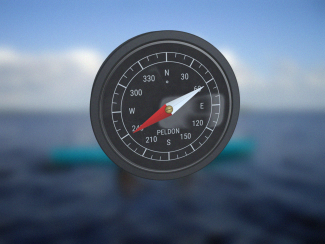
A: 240 °
